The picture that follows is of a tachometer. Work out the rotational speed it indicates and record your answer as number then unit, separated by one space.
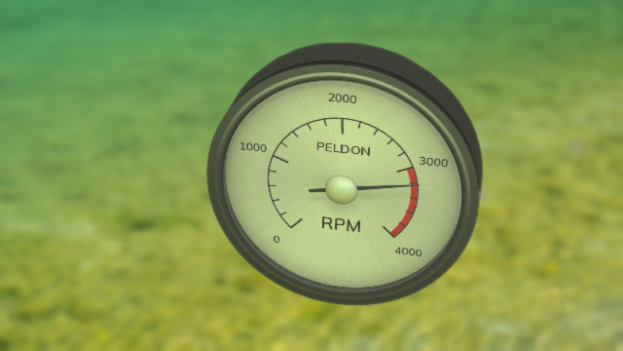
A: 3200 rpm
